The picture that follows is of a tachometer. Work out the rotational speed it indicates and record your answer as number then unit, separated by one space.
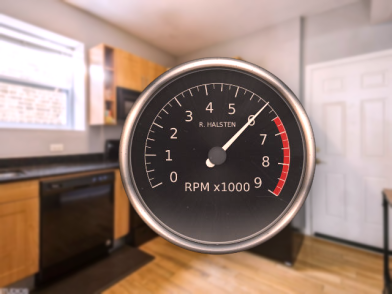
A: 6000 rpm
